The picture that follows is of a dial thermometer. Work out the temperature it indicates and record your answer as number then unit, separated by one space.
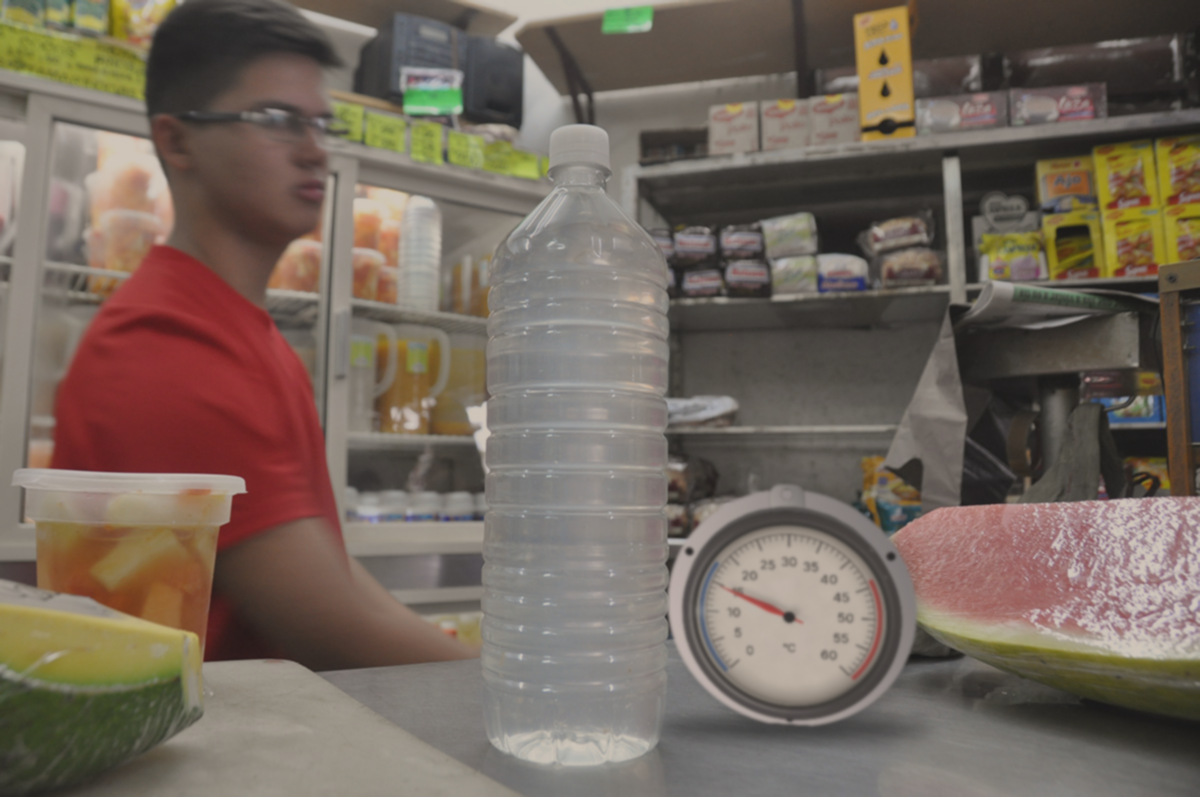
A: 15 °C
